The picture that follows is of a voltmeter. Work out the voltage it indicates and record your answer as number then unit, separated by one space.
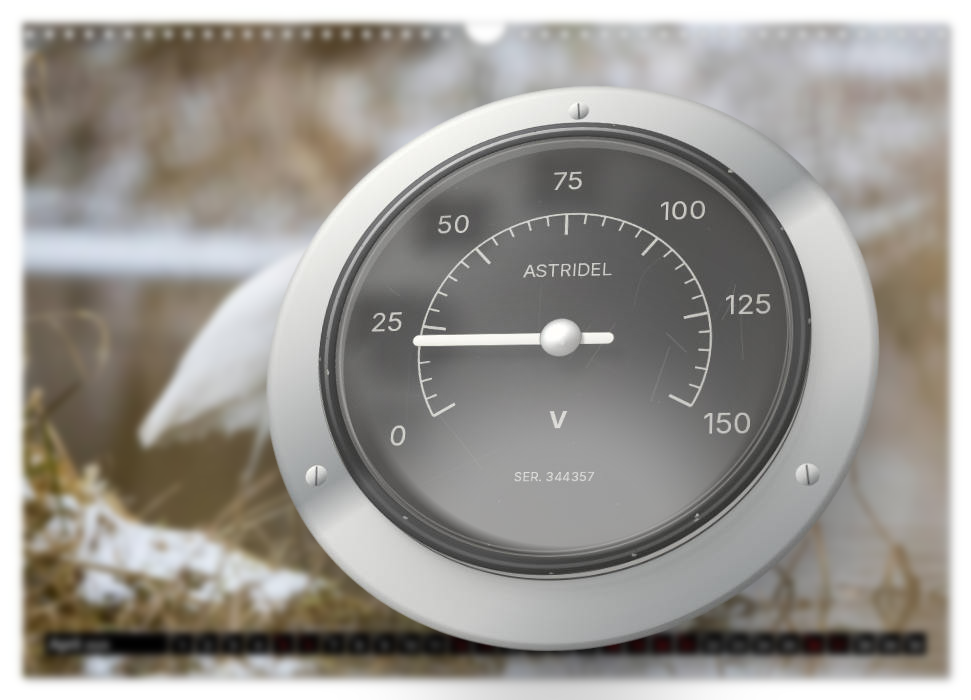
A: 20 V
